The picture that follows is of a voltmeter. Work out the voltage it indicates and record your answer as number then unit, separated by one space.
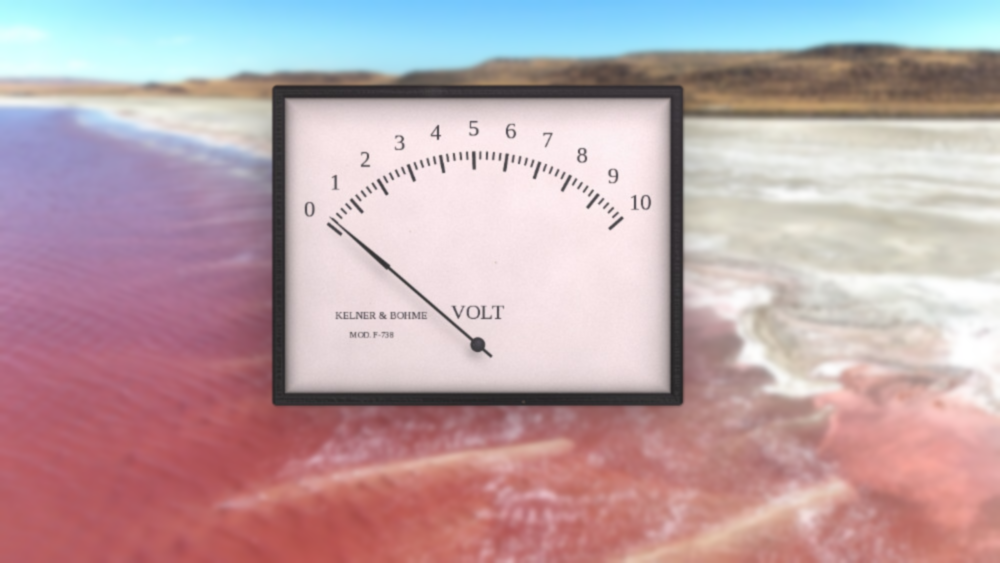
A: 0.2 V
